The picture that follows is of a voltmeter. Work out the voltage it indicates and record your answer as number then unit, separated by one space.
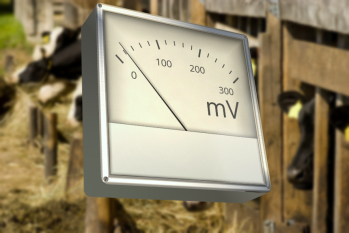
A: 20 mV
